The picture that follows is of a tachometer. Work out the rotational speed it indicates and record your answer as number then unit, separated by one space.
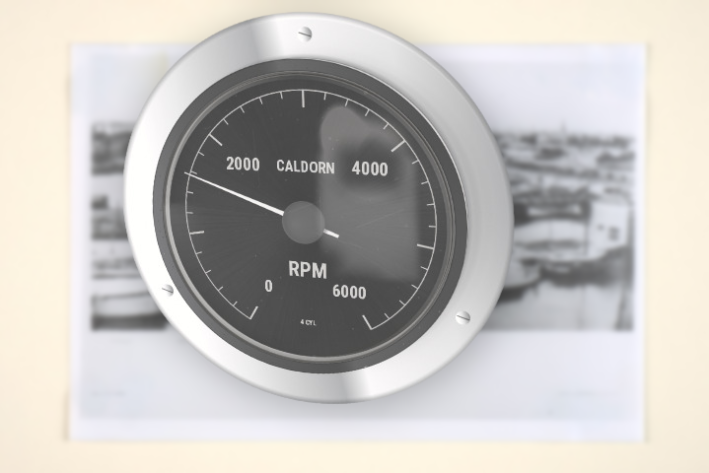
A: 1600 rpm
